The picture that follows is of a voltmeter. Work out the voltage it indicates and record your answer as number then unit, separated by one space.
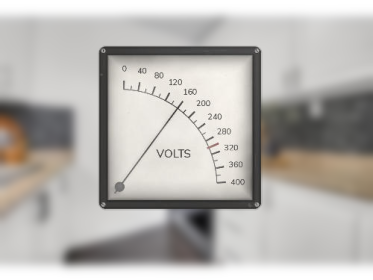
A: 160 V
